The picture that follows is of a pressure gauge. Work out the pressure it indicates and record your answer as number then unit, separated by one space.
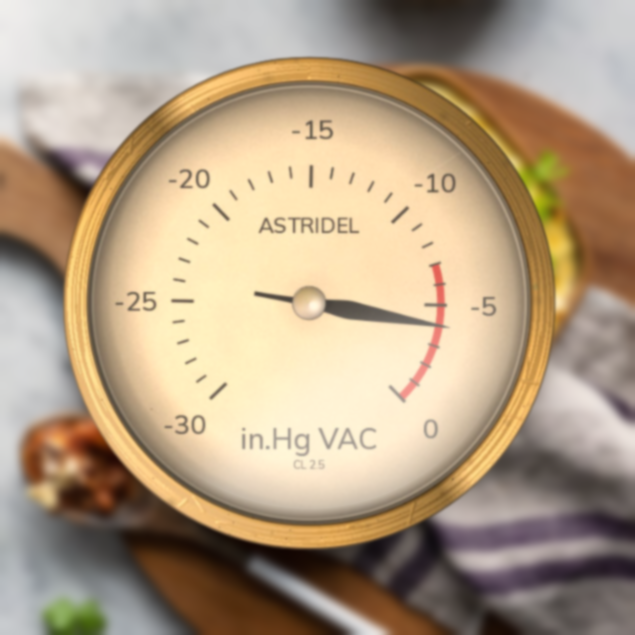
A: -4 inHg
